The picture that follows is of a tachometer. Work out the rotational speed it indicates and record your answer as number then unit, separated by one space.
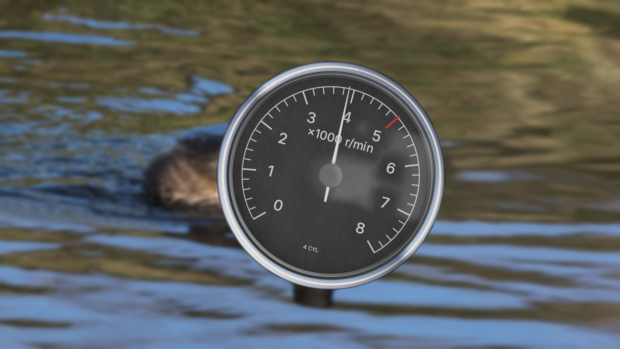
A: 3900 rpm
